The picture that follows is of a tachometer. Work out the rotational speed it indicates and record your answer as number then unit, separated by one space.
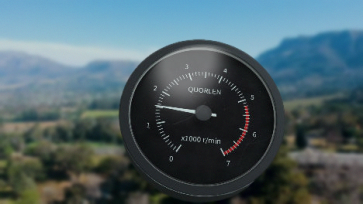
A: 1500 rpm
